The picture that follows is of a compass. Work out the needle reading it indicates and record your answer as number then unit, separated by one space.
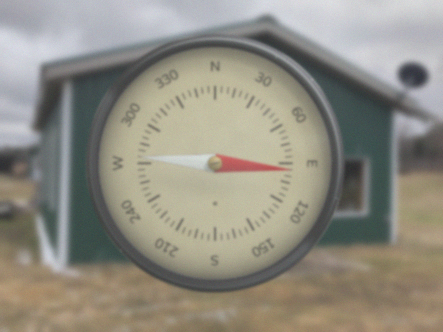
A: 95 °
